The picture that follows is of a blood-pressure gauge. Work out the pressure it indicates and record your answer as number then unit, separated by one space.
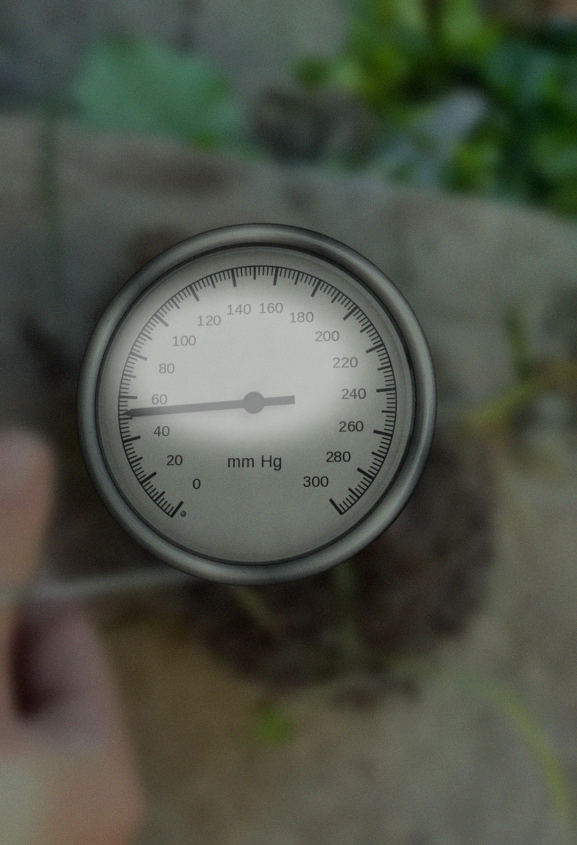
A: 52 mmHg
